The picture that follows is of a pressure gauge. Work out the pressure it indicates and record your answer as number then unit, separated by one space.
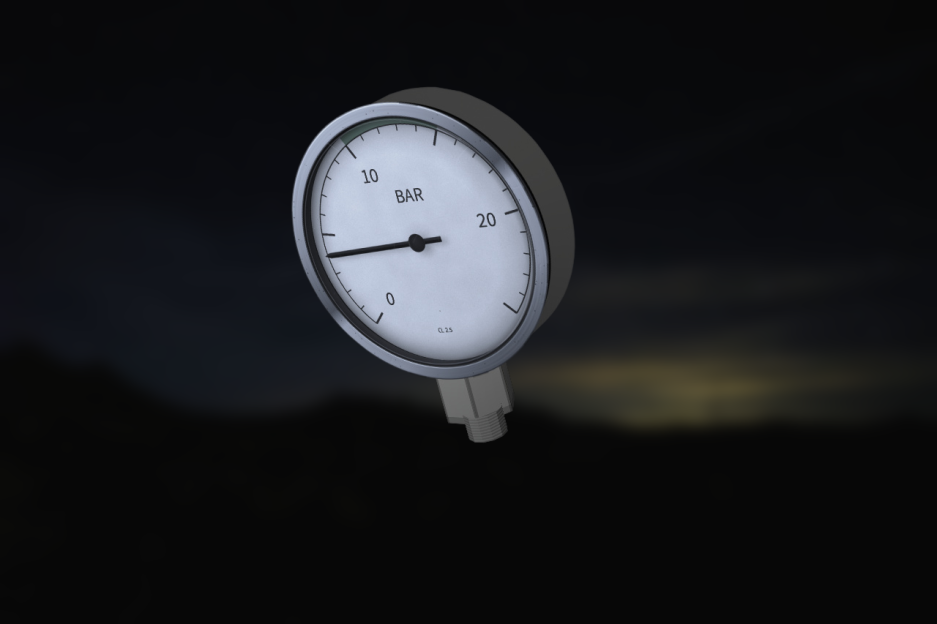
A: 4 bar
